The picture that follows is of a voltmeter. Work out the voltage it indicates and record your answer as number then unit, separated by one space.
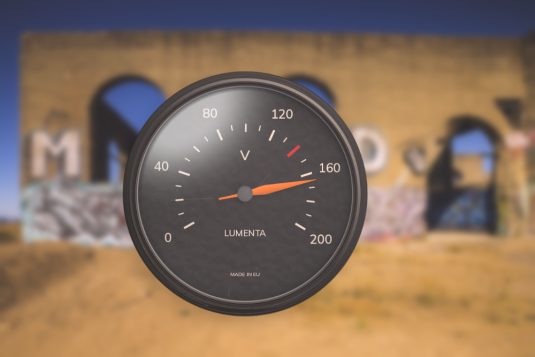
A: 165 V
